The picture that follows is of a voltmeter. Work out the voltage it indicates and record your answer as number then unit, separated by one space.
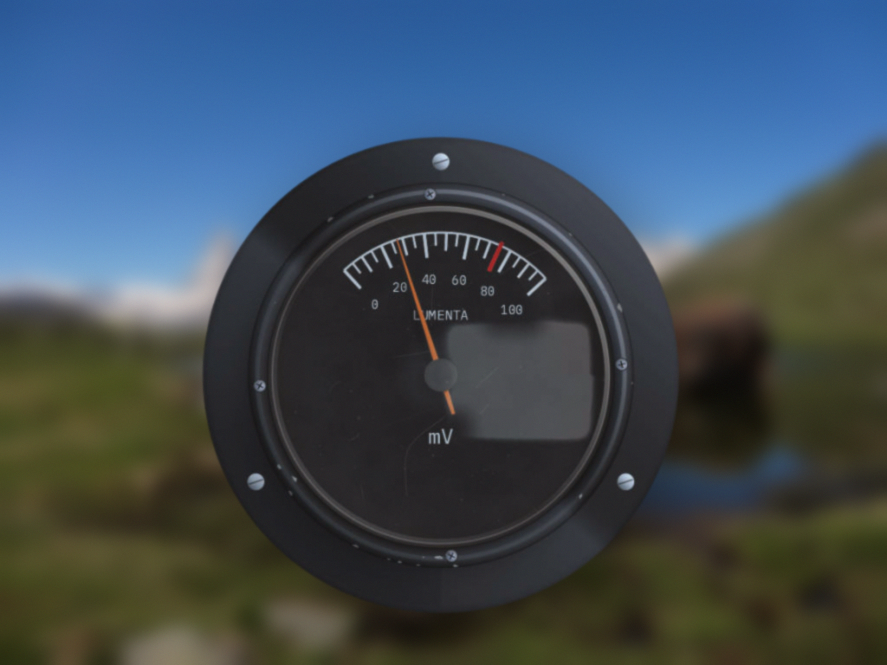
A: 27.5 mV
